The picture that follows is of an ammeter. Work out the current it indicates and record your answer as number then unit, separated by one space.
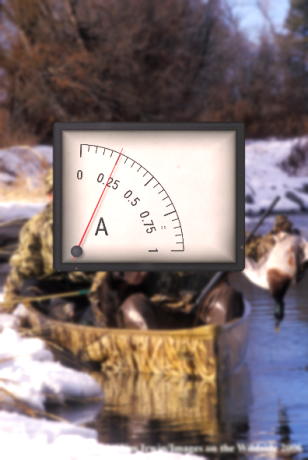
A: 0.25 A
